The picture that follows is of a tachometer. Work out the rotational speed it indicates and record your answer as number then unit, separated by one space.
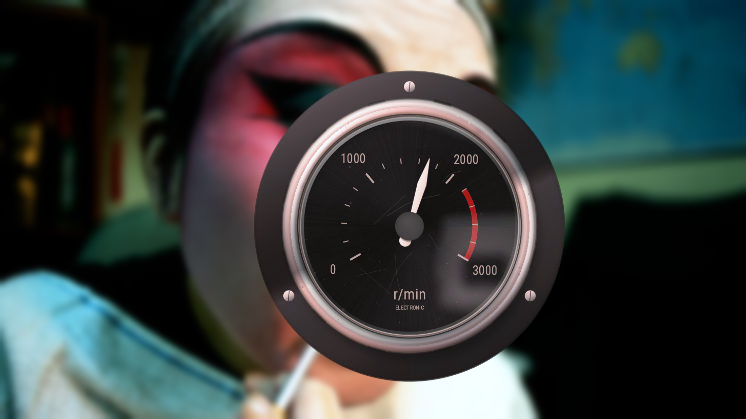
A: 1700 rpm
